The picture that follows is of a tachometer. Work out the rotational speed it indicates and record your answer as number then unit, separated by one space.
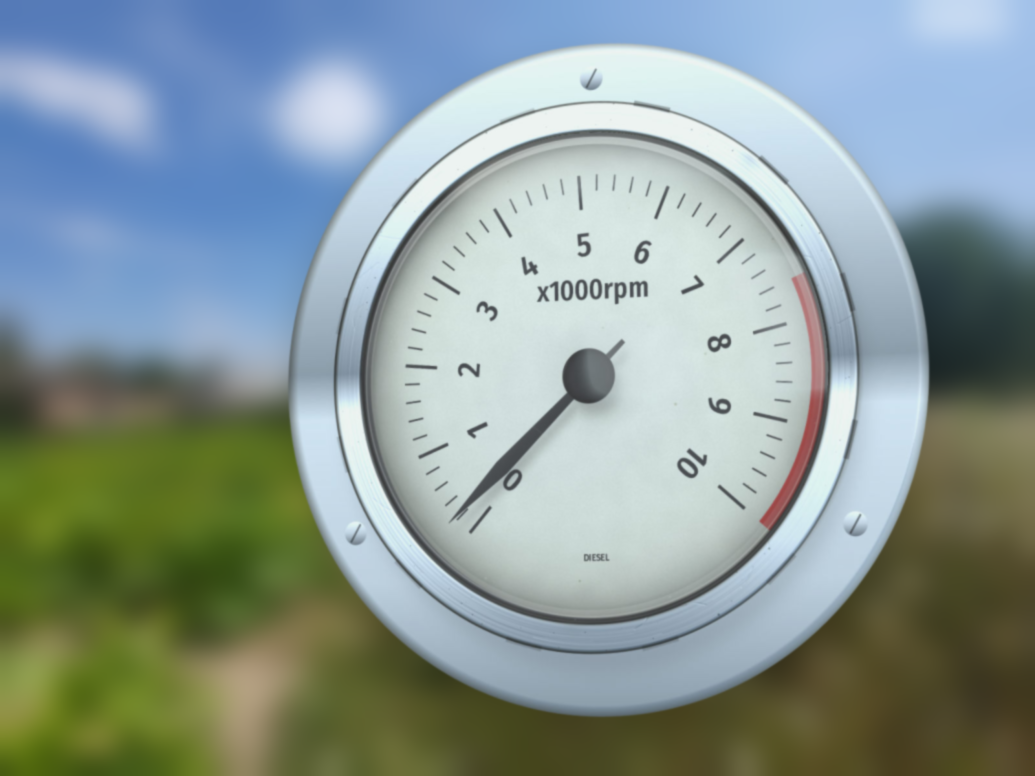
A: 200 rpm
